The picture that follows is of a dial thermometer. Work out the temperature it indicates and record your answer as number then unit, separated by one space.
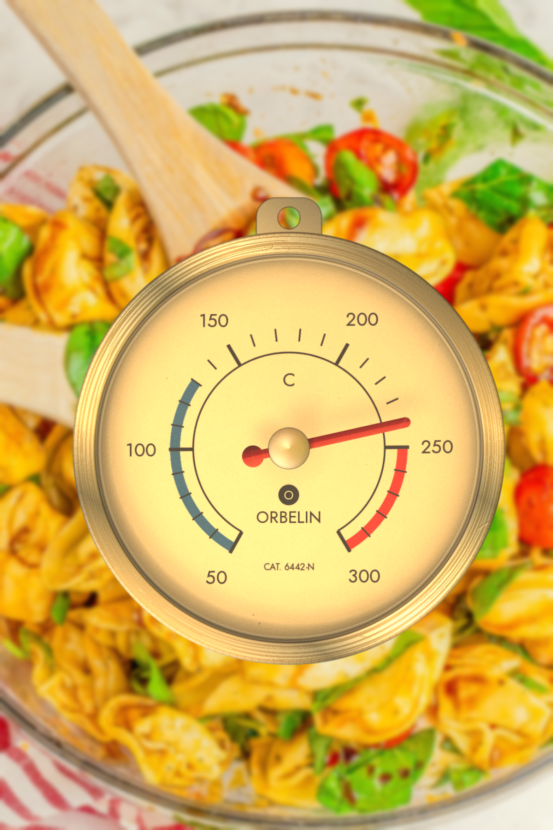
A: 240 °C
